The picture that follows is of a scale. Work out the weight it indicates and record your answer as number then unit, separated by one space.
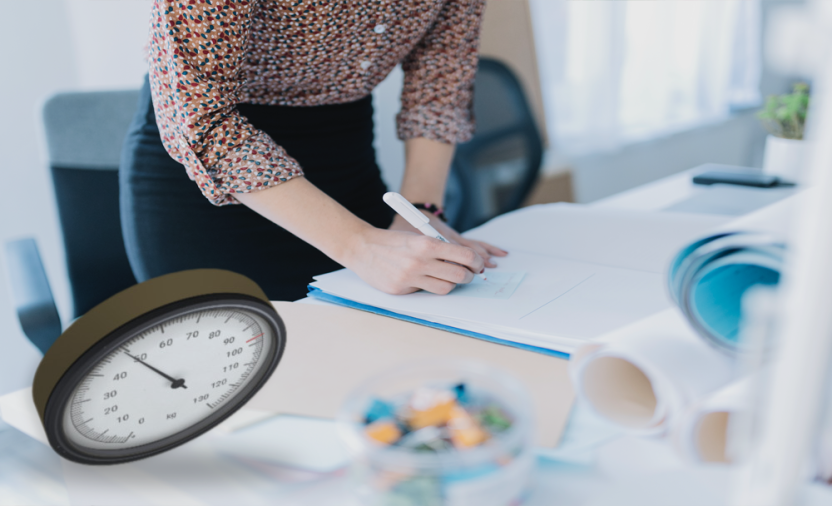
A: 50 kg
